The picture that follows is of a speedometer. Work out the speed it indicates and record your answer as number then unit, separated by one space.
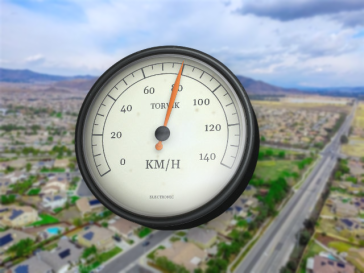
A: 80 km/h
